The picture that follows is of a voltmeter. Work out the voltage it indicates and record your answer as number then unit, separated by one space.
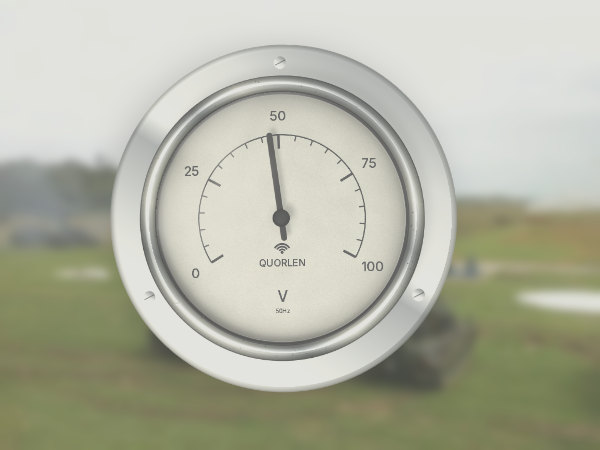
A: 47.5 V
